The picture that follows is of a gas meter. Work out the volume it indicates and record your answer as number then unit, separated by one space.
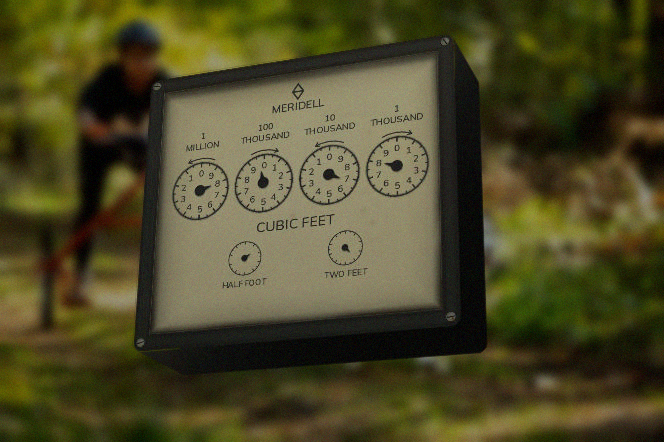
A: 796800 ft³
